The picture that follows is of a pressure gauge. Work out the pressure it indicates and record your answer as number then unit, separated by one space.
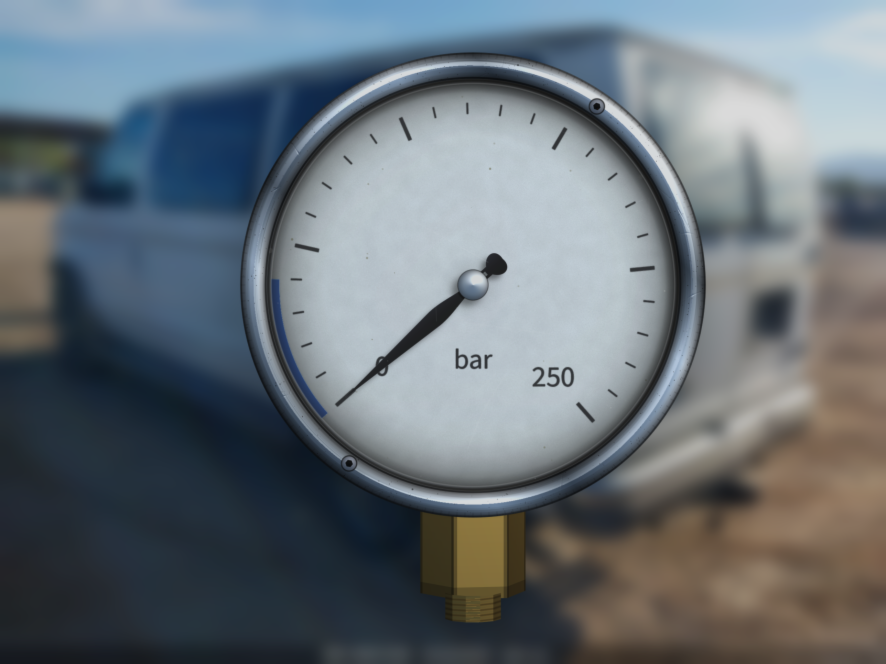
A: 0 bar
